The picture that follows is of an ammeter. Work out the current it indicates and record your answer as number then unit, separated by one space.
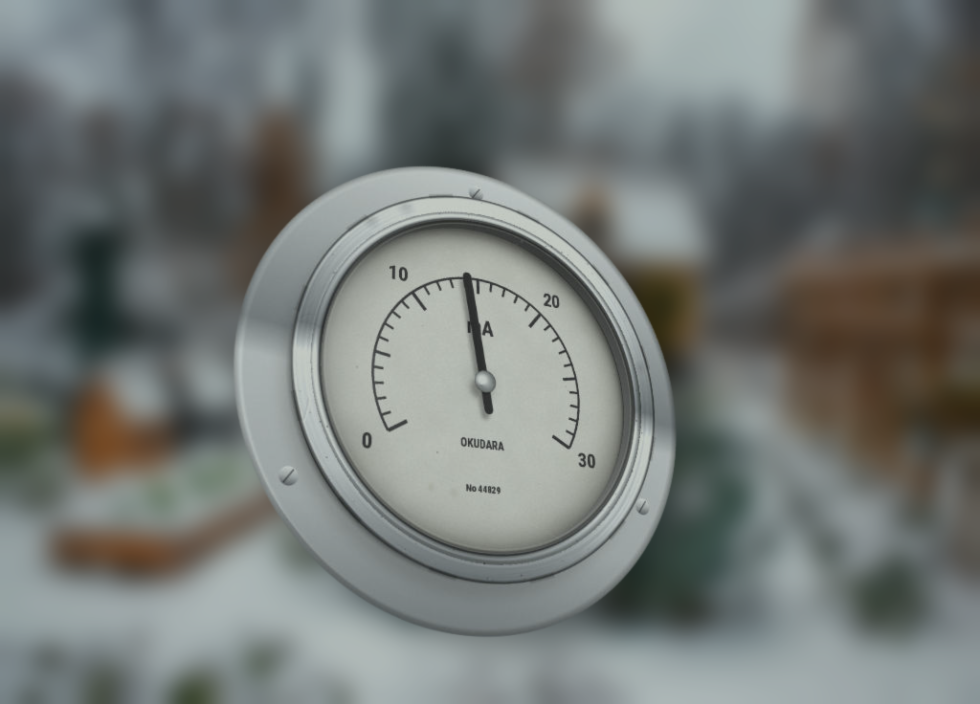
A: 14 mA
